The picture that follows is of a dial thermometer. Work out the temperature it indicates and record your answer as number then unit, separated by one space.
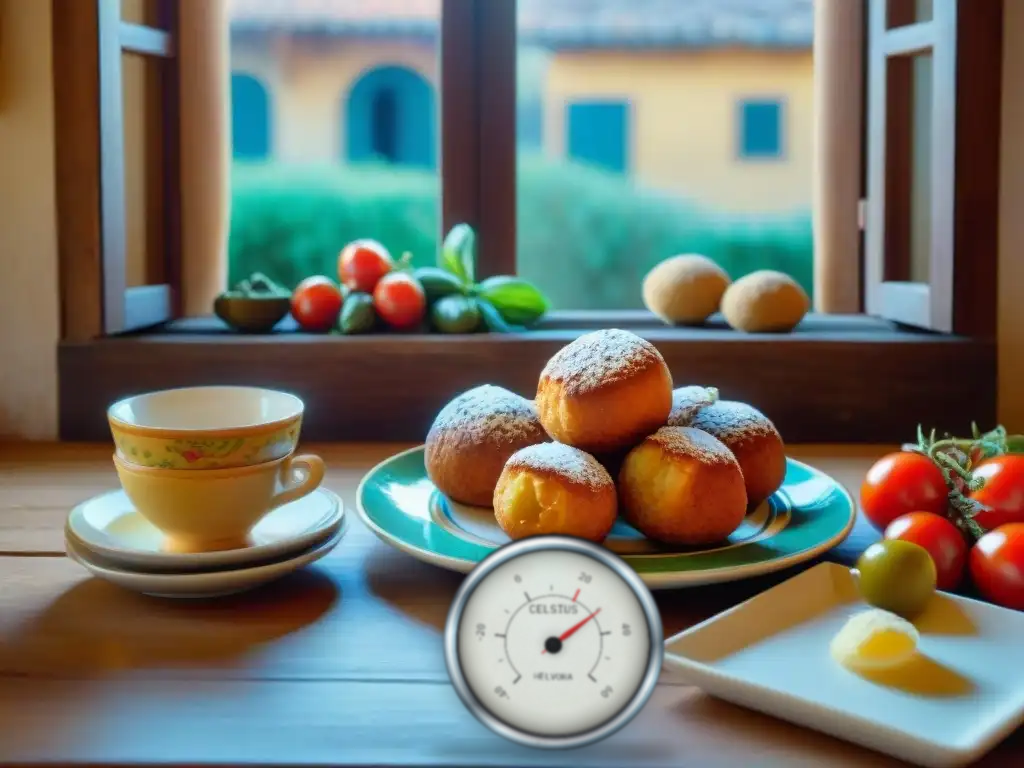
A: 30 °C
